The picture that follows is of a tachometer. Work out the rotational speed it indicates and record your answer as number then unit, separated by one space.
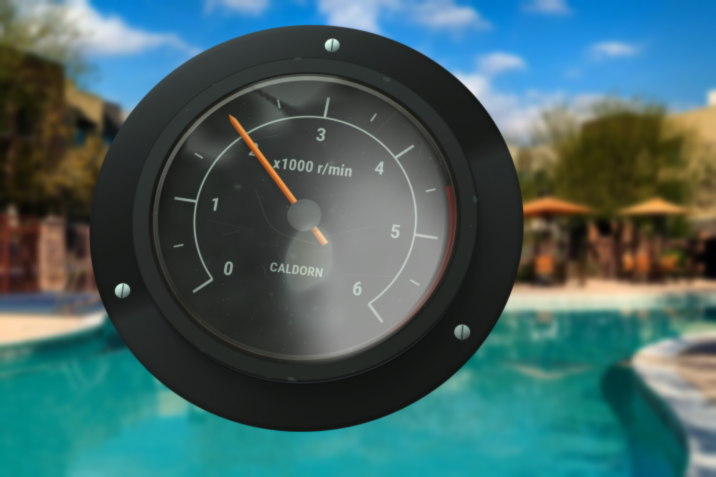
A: 2000 rpm
